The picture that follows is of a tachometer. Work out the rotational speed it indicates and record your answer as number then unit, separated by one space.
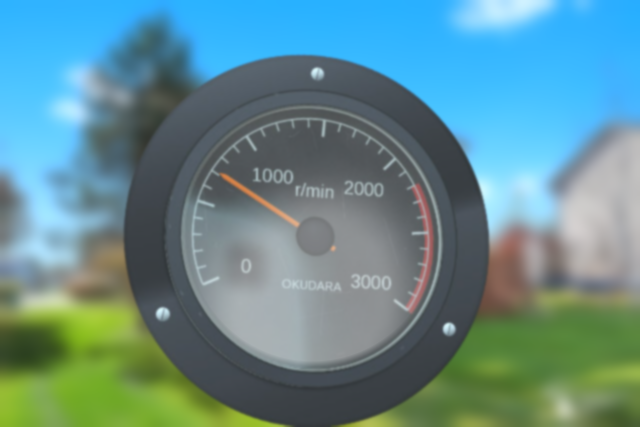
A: 700 rpm
